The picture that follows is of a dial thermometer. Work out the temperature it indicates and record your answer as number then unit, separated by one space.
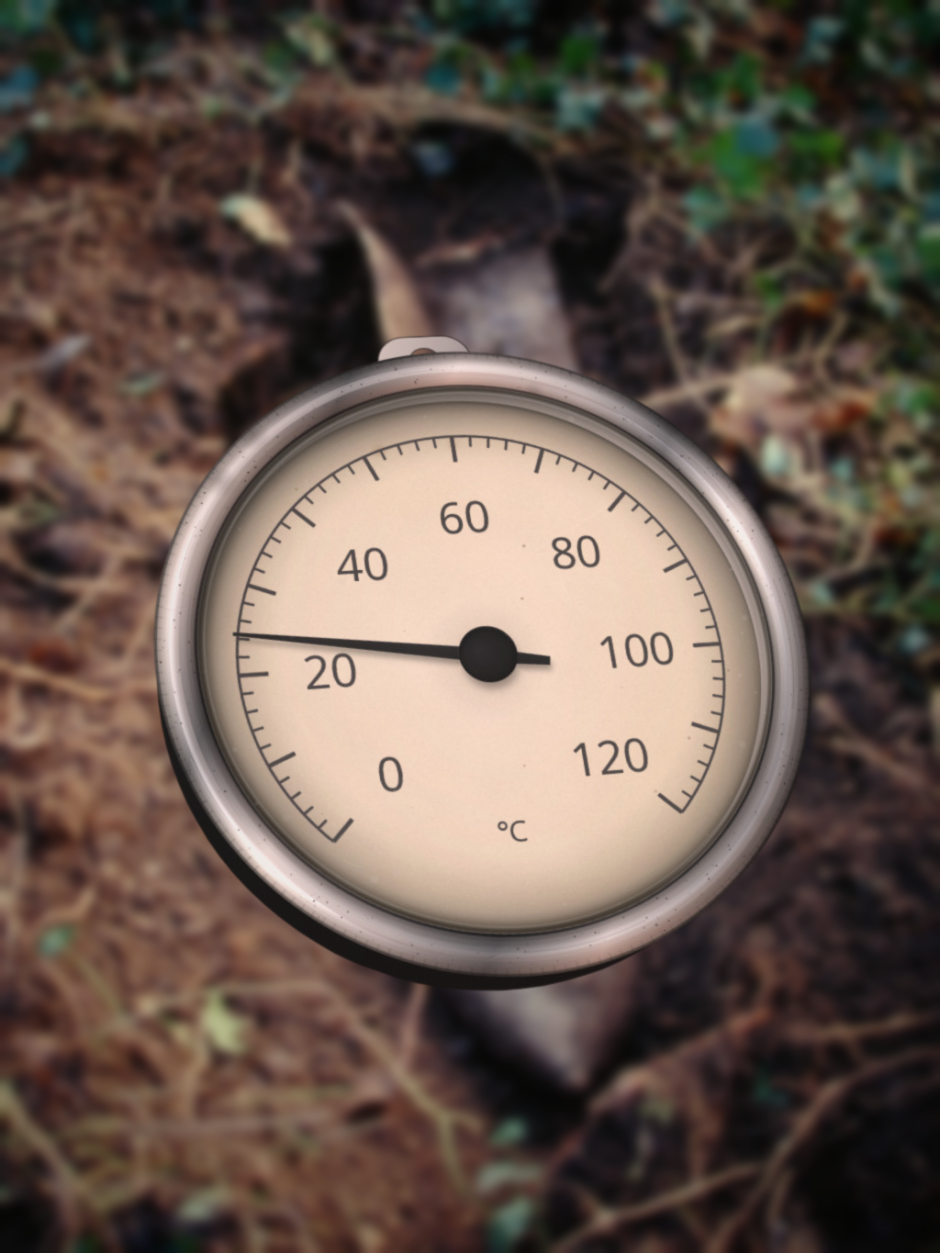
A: 24 °C
